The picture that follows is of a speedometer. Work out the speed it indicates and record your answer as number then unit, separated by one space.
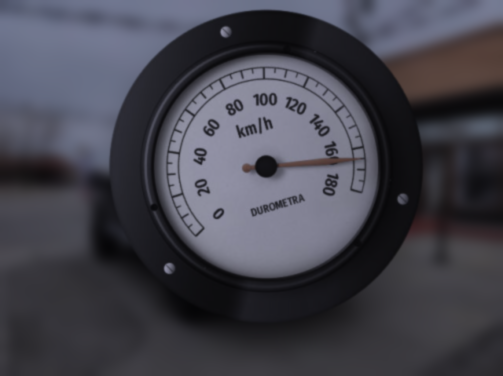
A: 165 km/h
